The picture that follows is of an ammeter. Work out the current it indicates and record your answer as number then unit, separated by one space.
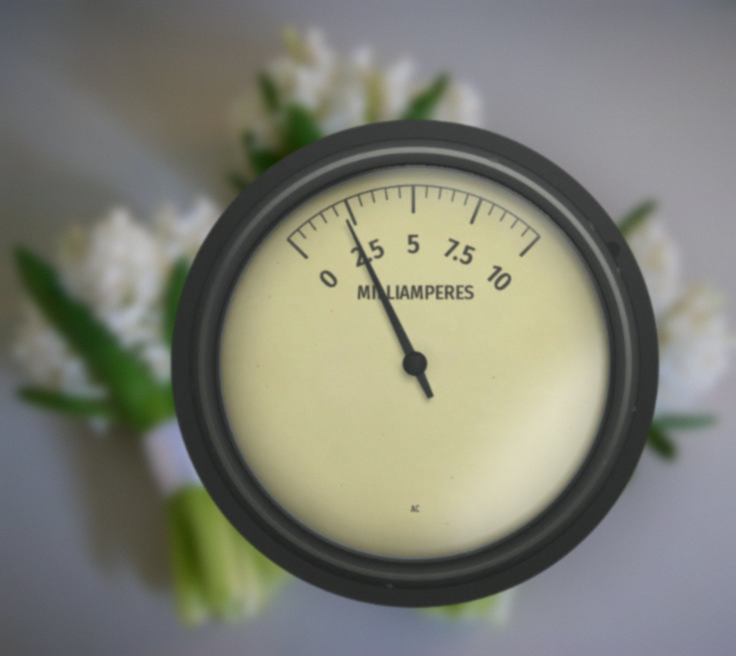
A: 2.25 mA
